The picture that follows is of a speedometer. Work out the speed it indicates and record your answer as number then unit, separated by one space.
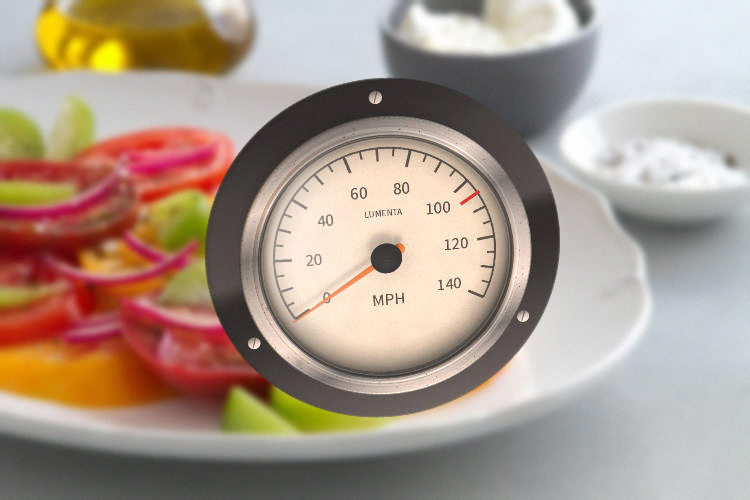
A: 0 mph
